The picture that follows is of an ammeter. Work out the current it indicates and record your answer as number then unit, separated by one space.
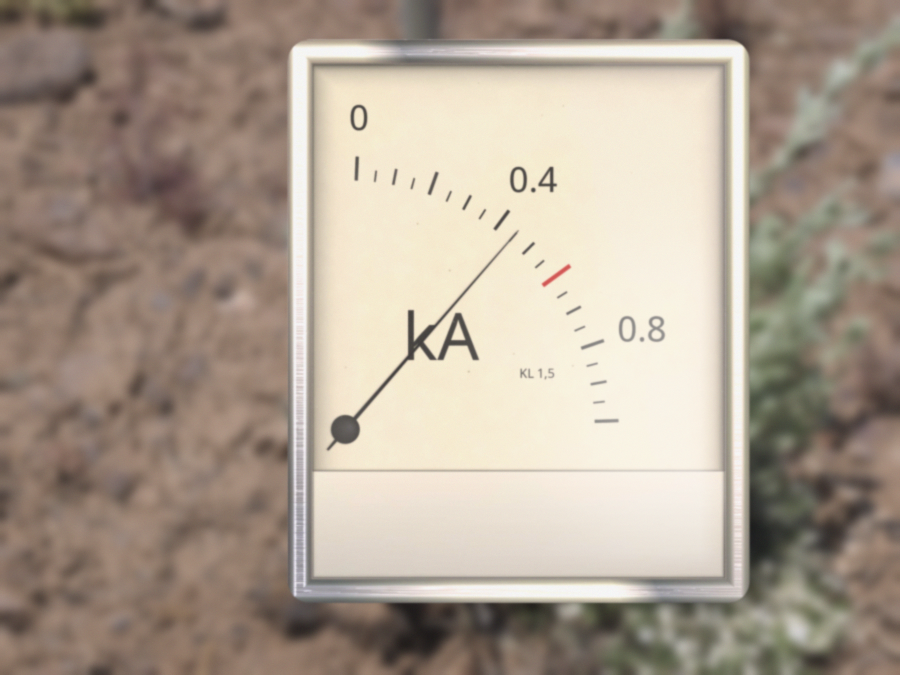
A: 0.45 kA
